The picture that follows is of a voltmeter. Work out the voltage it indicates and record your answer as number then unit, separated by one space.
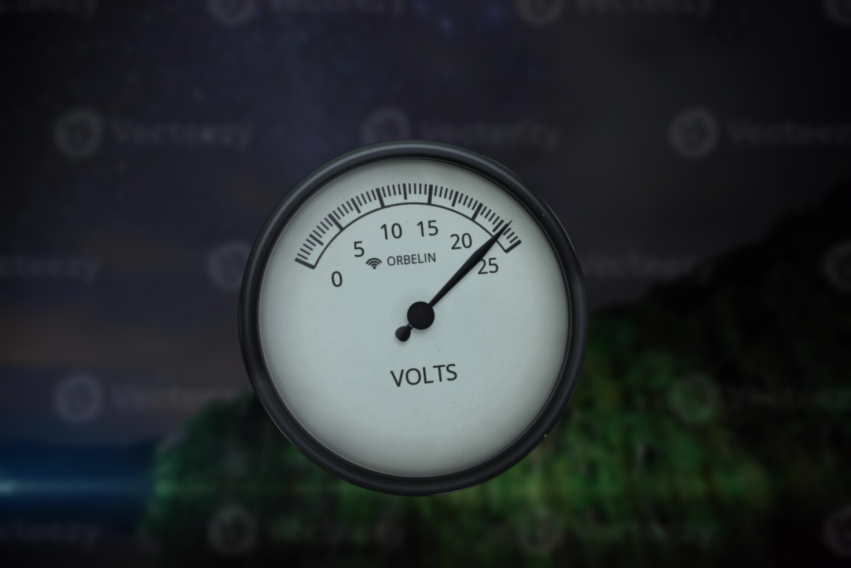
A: 23 V
